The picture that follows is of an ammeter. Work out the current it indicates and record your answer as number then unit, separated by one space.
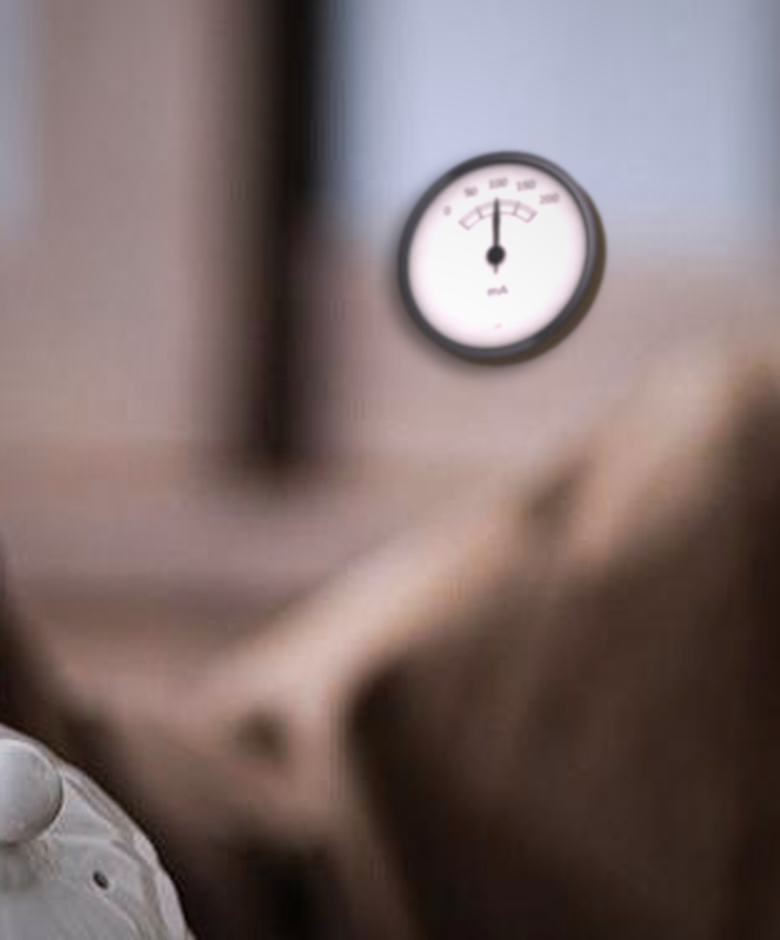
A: 100 mA
